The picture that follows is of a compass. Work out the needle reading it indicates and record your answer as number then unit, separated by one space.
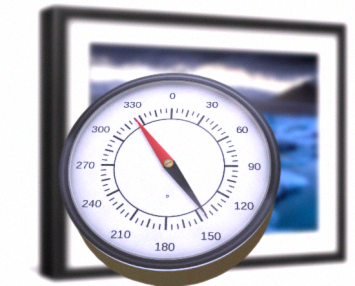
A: 325 °
